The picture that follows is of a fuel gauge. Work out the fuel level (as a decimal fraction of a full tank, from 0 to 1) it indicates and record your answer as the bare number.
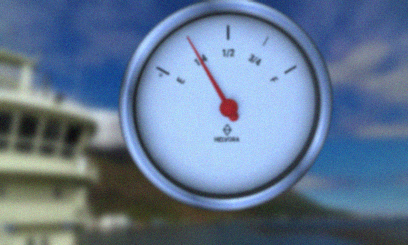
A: 0.25
